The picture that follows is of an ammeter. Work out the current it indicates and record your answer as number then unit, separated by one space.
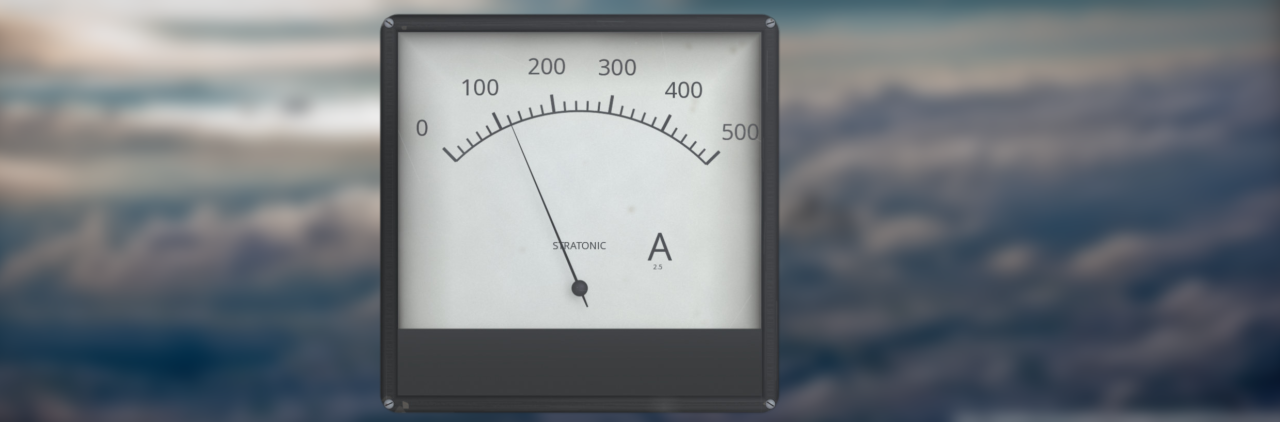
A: 120 A
